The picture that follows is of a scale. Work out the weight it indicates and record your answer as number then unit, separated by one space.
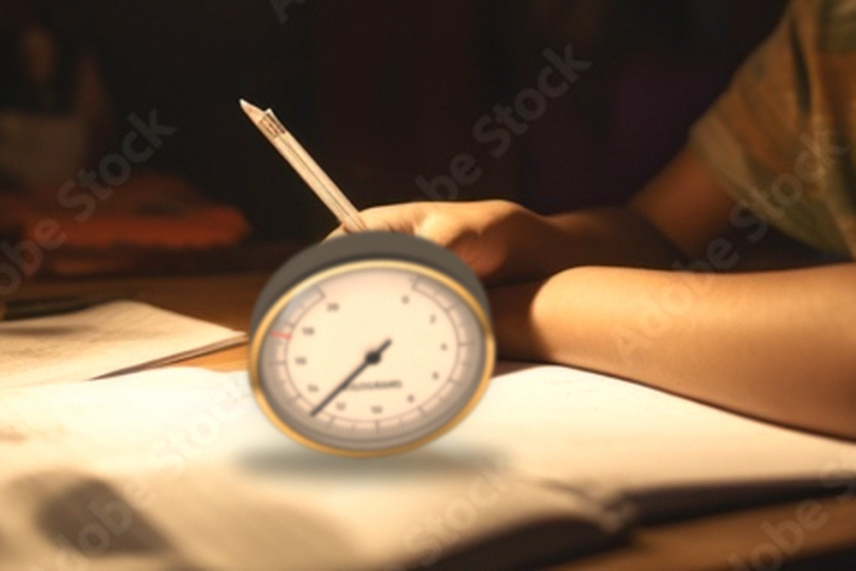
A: 13 kg
